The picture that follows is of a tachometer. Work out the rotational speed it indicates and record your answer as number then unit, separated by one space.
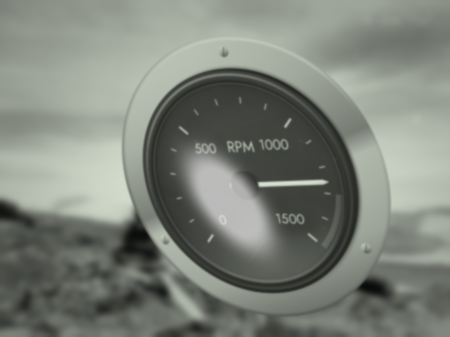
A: 1250 rpm
